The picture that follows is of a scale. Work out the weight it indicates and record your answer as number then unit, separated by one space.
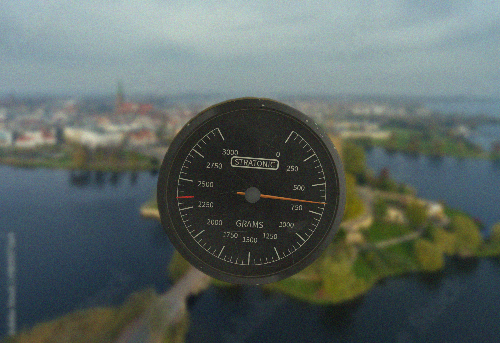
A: 650 g
